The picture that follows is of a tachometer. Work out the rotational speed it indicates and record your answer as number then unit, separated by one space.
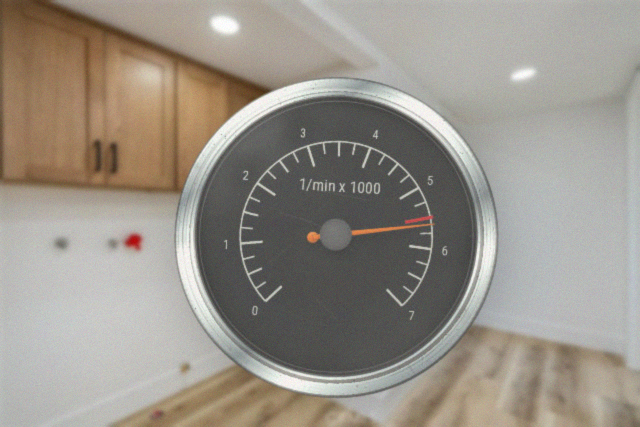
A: 5625 rpm
